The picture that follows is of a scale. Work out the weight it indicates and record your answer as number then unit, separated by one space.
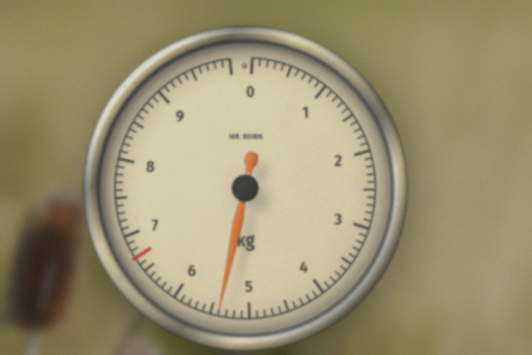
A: 5.4 kg
